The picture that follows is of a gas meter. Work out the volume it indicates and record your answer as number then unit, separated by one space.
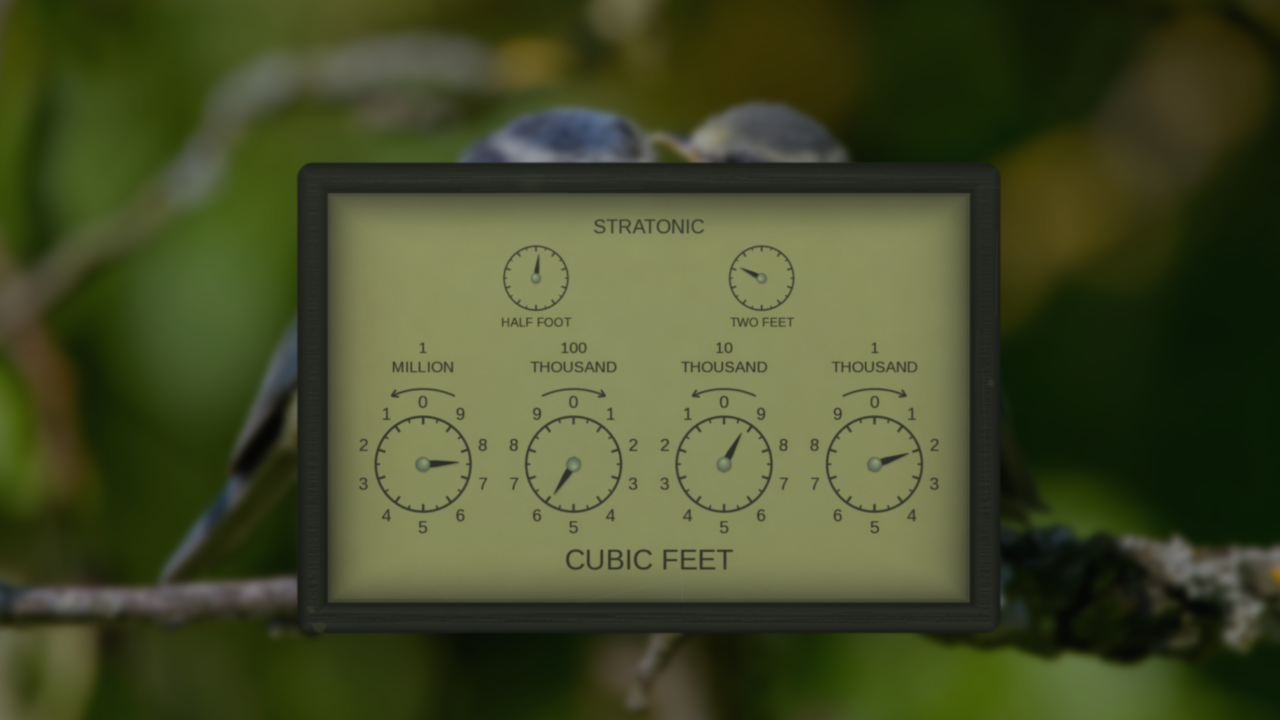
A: 759200 ft³
